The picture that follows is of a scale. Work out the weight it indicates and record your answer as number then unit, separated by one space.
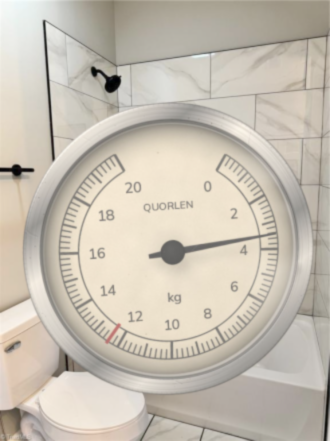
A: 3.4 kg
